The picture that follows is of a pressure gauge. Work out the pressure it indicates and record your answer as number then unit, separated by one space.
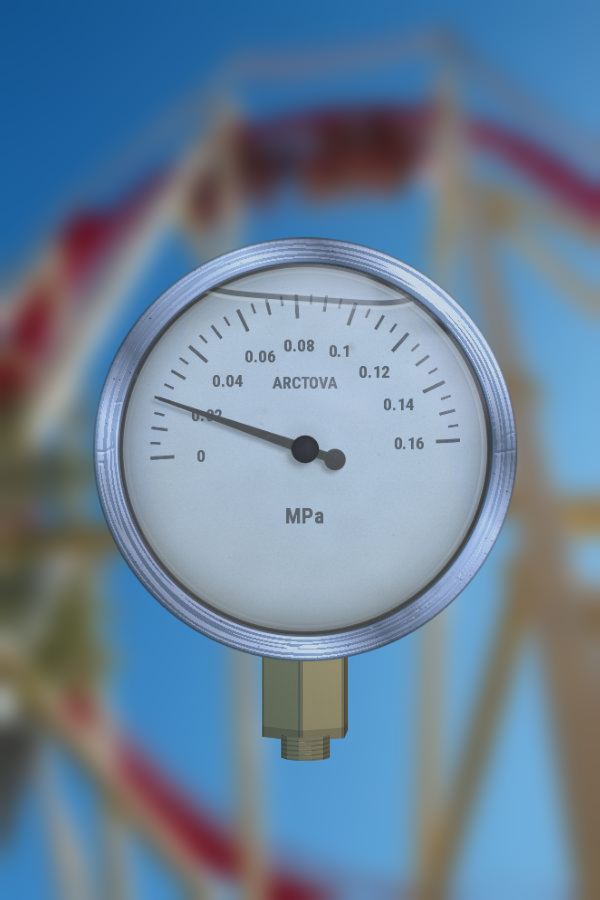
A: 0.02 MPa
